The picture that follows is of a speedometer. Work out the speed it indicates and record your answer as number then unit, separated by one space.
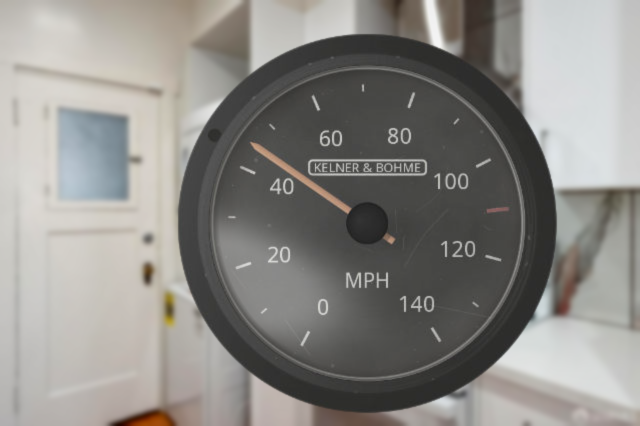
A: 45 mph
